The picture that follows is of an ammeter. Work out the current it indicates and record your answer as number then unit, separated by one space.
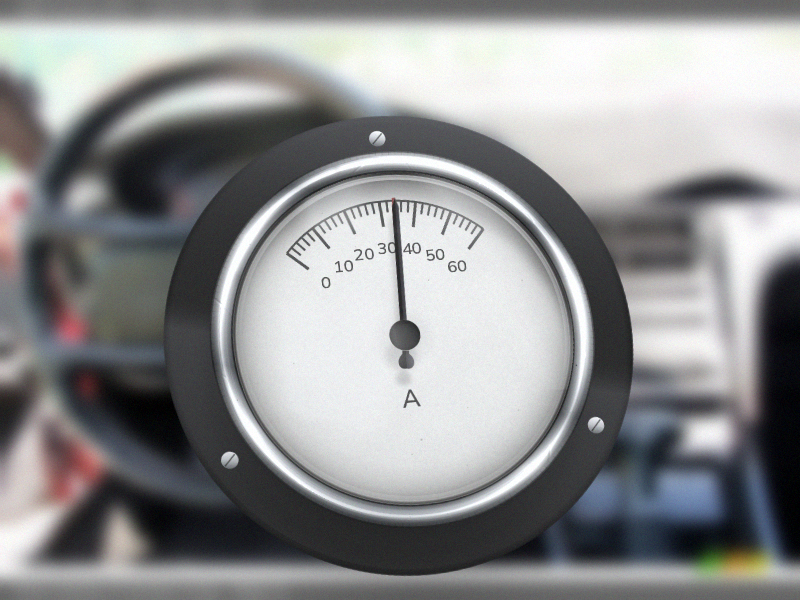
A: 34 A
